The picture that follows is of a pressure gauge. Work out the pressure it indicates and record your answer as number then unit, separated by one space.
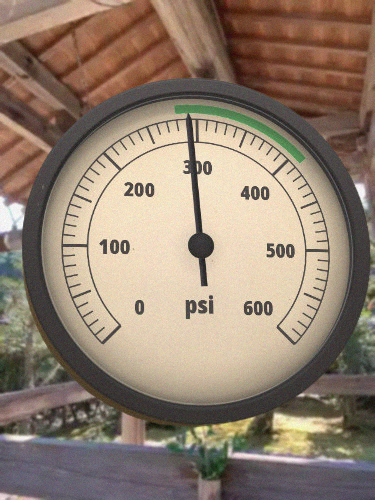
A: 290 psi
